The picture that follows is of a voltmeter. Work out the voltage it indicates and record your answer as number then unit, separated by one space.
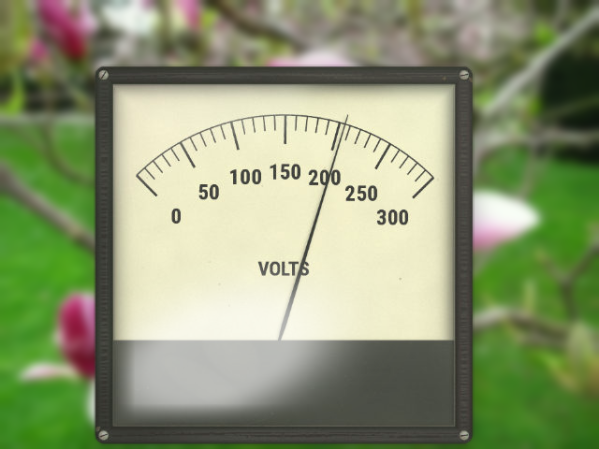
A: 205 V
